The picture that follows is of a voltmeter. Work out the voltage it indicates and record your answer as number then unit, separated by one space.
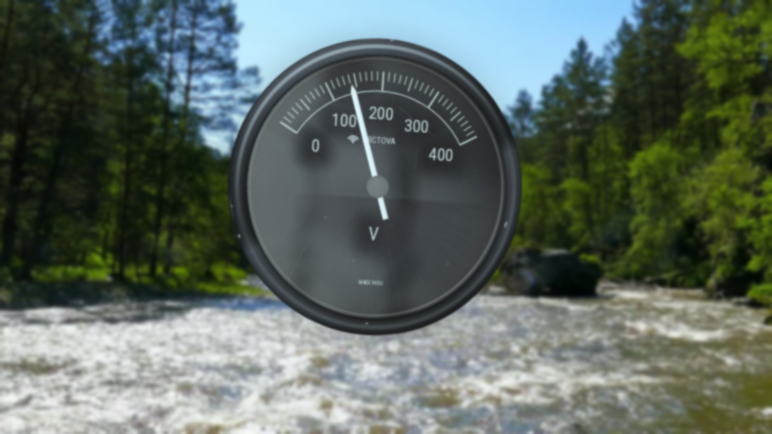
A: 140 V
